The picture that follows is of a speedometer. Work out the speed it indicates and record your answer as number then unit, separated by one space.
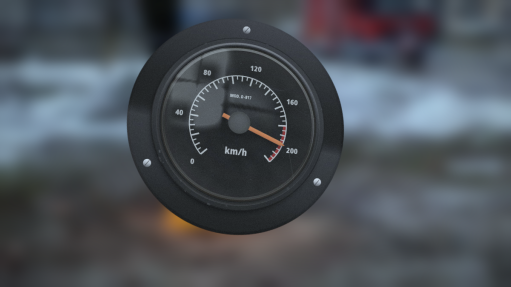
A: 200 km/h
